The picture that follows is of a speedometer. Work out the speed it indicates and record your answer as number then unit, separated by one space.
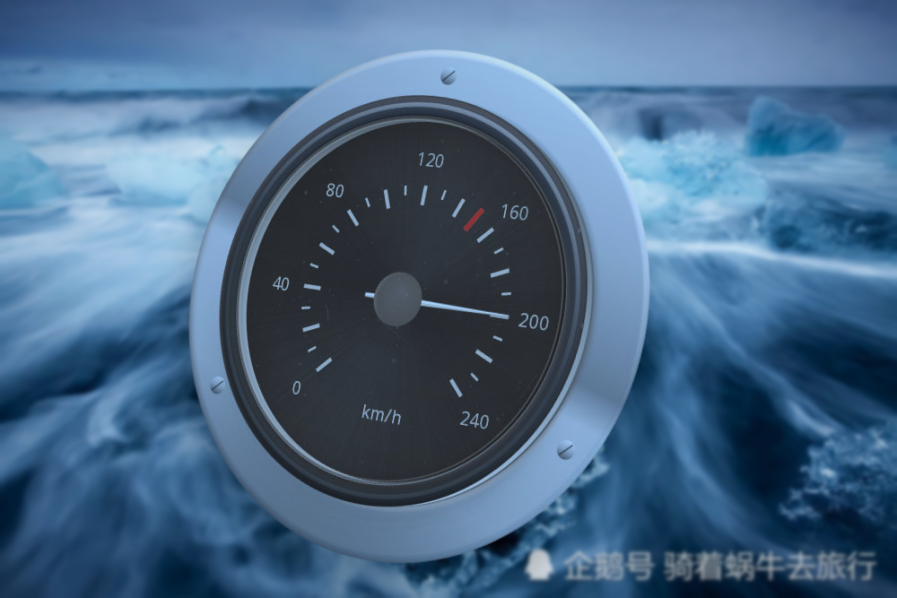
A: 200 km/h
